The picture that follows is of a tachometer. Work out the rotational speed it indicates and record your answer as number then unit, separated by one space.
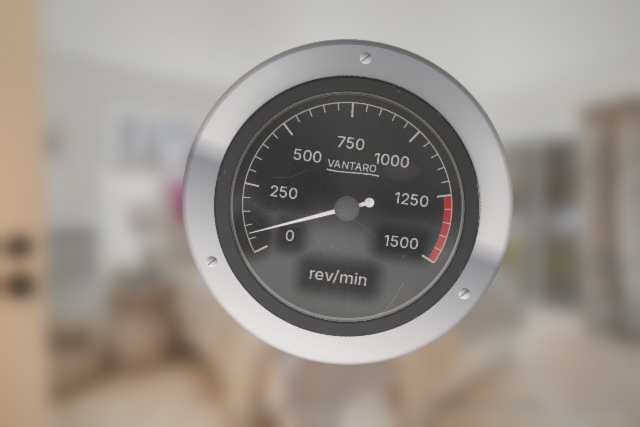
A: 75 rpm
